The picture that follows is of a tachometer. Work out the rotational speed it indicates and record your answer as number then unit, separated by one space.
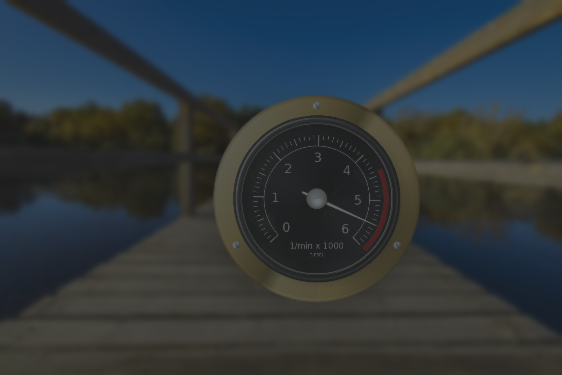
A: 5500 rpm
